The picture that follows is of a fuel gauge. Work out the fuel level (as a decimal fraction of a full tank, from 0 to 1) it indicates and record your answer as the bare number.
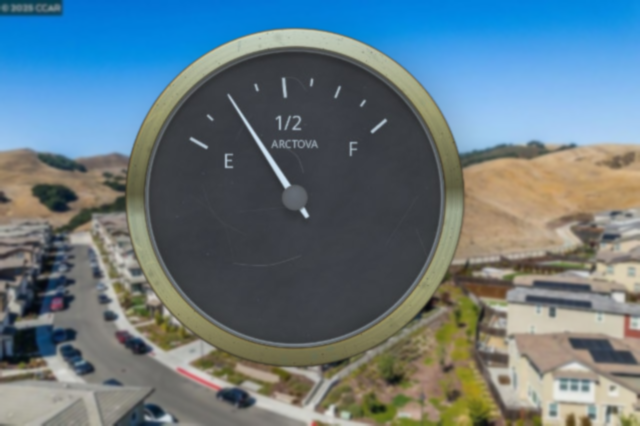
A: 0.25
